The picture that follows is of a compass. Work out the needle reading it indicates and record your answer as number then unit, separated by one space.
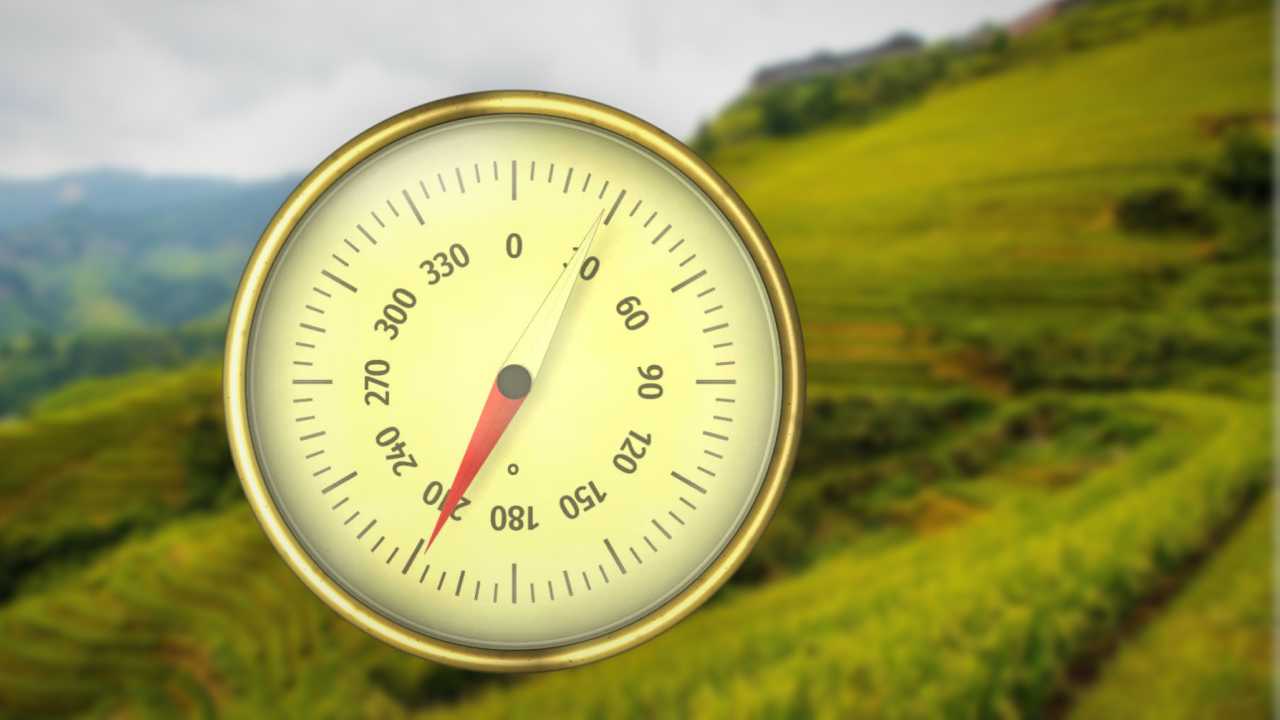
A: 207.5 °
